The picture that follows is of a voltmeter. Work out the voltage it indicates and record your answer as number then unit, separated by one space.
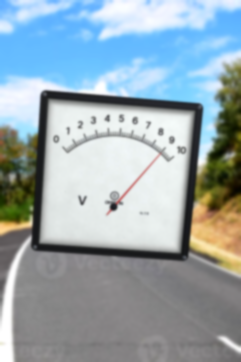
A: 9 V
